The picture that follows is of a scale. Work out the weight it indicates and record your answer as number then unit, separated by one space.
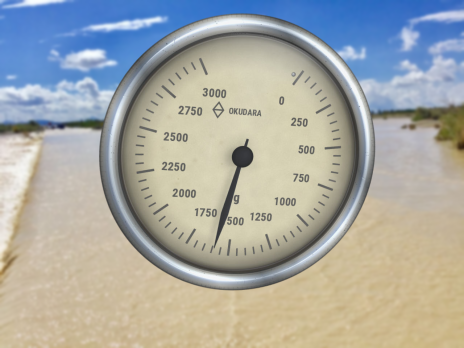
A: 1600 g
